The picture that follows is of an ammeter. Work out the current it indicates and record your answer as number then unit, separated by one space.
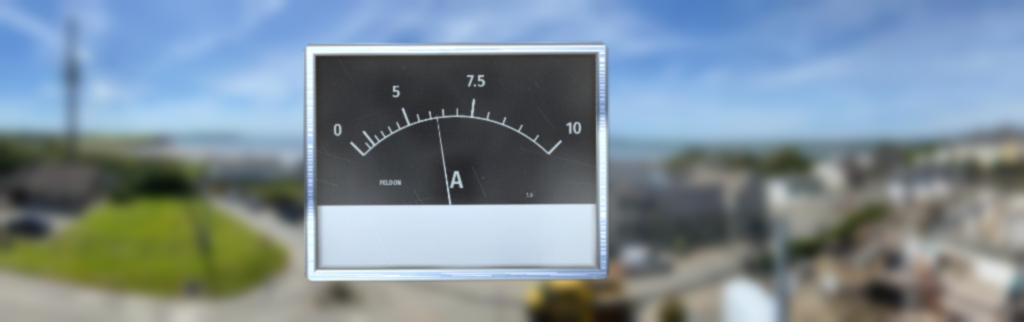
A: 6.25 A
